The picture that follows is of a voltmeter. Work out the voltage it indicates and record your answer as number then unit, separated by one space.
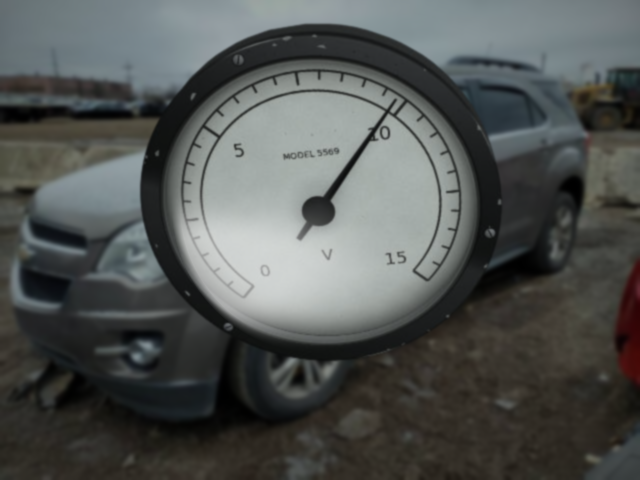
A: 9.75 V
